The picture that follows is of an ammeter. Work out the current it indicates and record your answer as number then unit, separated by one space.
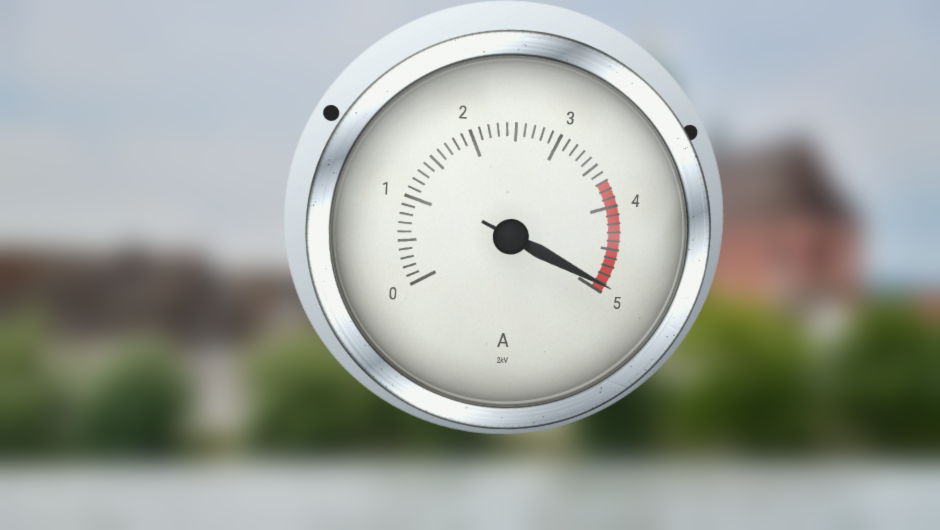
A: 4.9 A
